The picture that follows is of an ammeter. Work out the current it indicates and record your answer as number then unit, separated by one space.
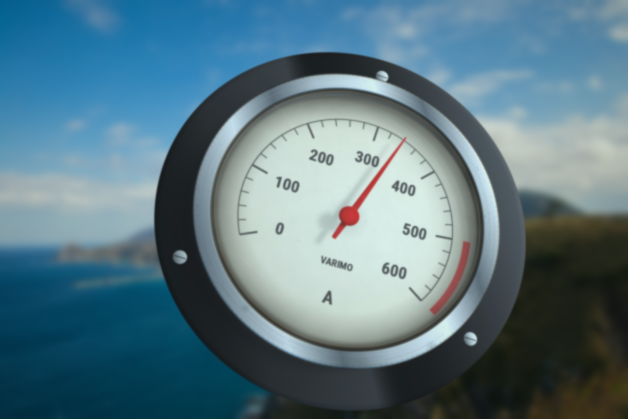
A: 340 A
